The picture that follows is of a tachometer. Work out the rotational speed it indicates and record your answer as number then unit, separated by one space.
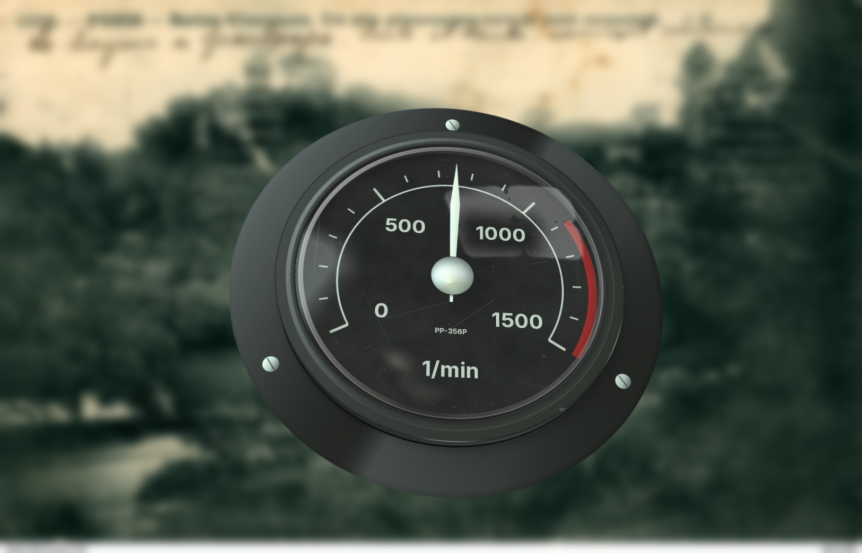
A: 750 rpm
